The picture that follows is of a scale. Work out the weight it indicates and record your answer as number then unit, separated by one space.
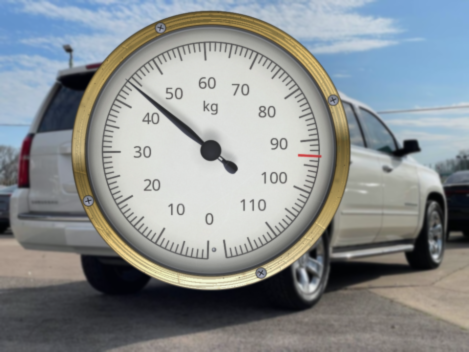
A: 44 kg
